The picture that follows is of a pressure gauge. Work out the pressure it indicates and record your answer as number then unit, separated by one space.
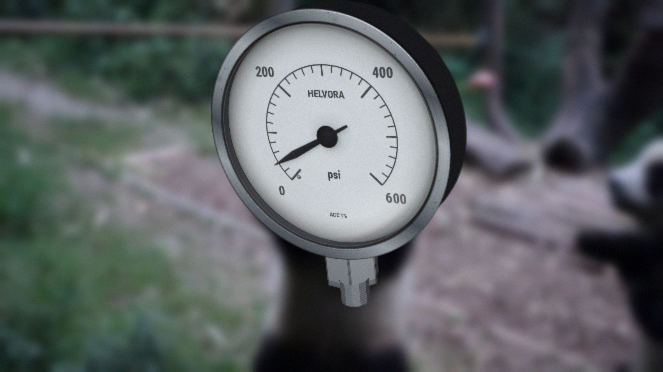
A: 40 psi
